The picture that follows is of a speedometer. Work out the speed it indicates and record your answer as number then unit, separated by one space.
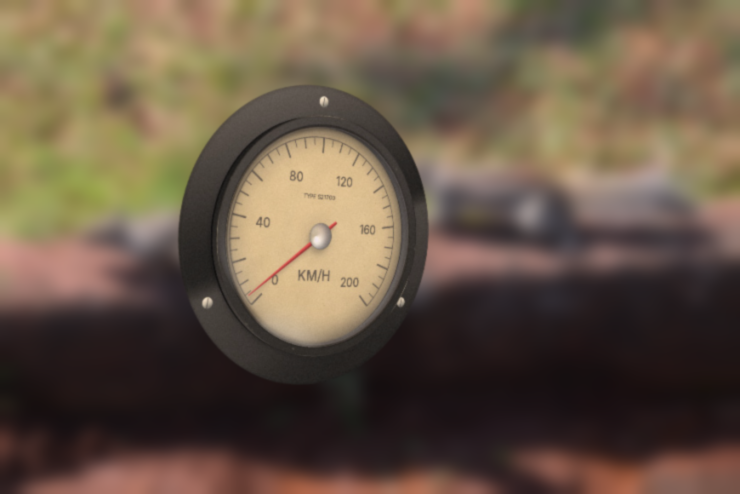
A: 5 km/h
